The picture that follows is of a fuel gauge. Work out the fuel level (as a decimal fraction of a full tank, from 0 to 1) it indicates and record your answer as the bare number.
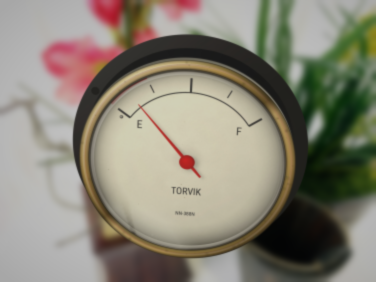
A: 0.125
